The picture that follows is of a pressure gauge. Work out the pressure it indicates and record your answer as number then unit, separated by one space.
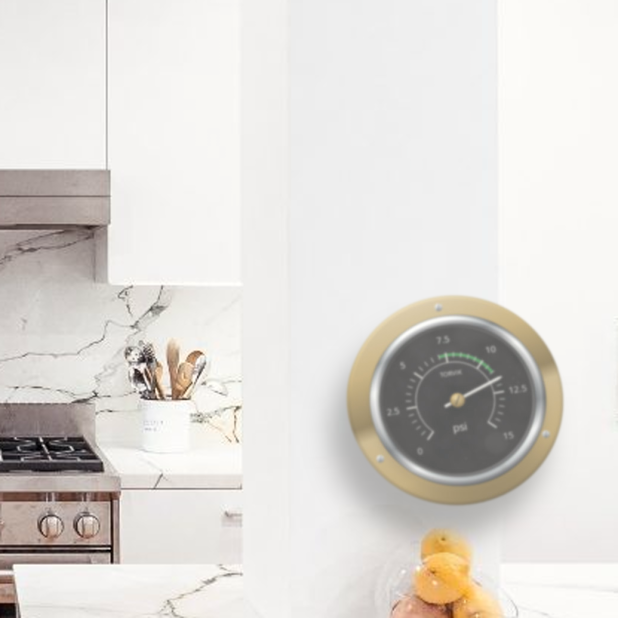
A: 11.5 psi
